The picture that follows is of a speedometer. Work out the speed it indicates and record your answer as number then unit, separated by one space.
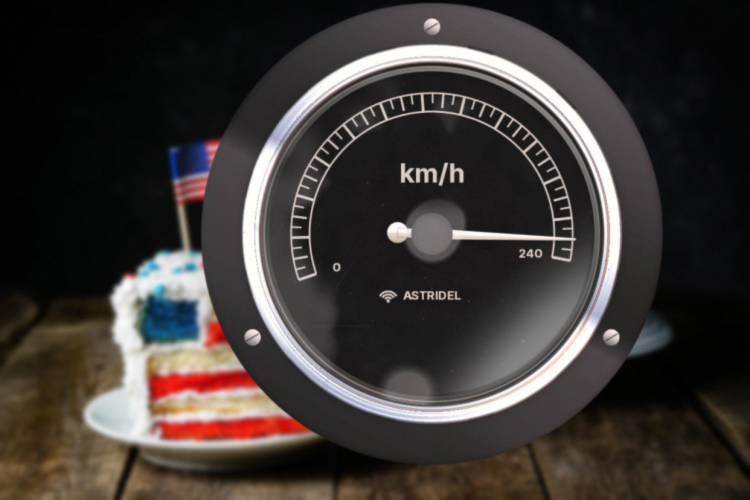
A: 230 km/h
